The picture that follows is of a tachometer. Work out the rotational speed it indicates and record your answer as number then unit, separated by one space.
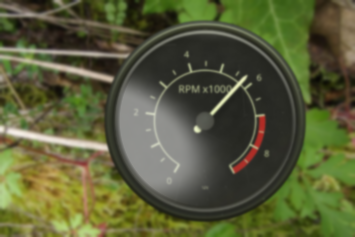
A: 5750 rpm
